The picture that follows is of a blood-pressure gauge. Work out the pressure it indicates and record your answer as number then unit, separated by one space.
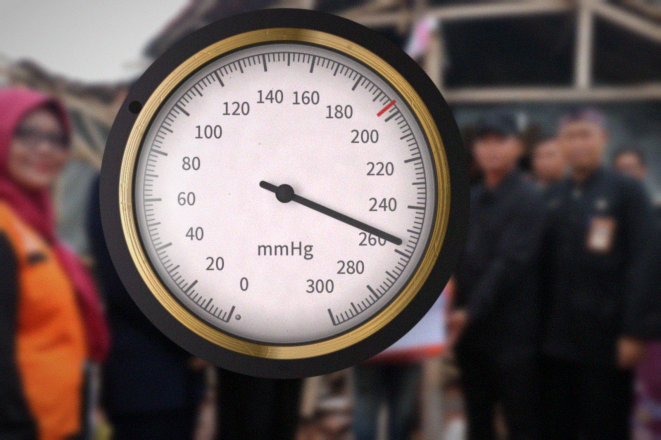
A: 256 mmHg
